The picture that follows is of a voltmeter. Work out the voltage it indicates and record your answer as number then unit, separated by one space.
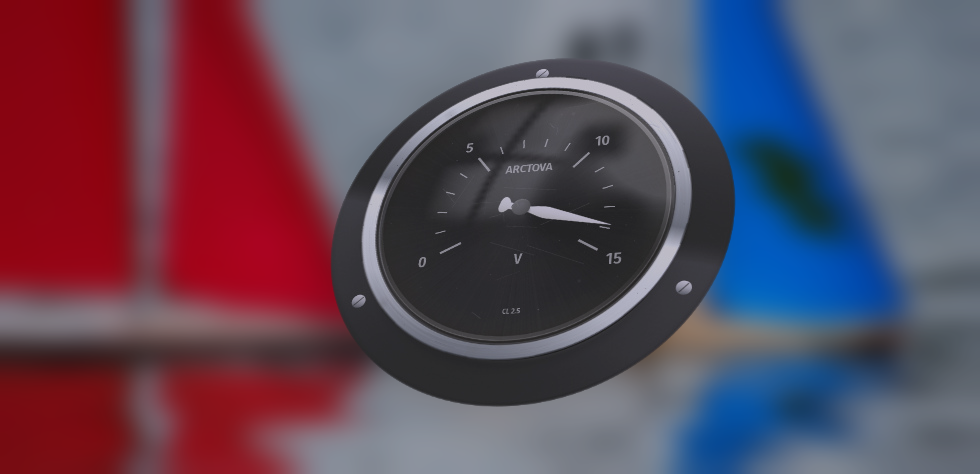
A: 14 V
